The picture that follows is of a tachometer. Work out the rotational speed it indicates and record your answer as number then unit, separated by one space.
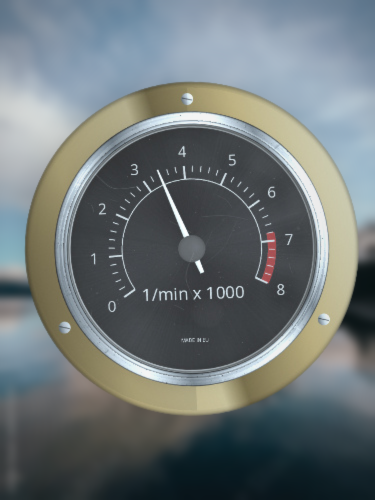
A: 3400 rpm
